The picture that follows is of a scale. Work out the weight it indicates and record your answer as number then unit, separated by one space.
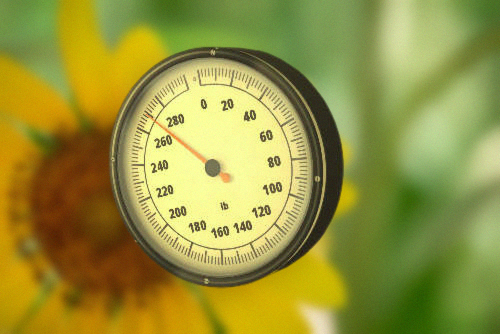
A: 270 lb
